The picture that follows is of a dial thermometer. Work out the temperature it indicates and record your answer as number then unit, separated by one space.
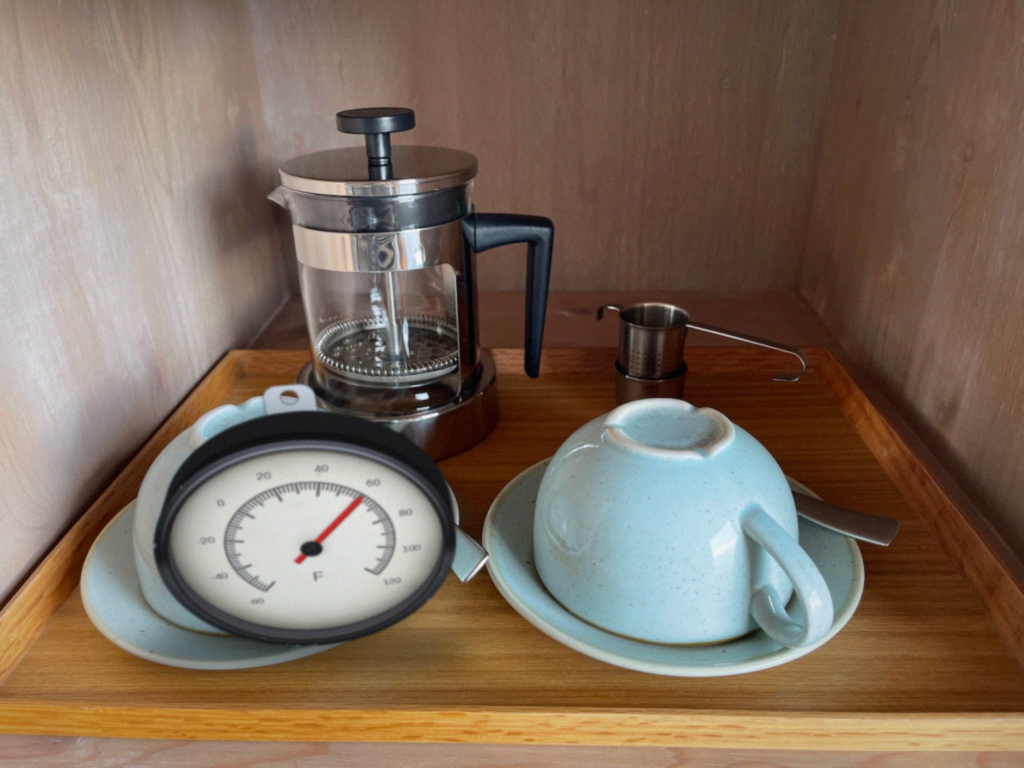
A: 60 °F
